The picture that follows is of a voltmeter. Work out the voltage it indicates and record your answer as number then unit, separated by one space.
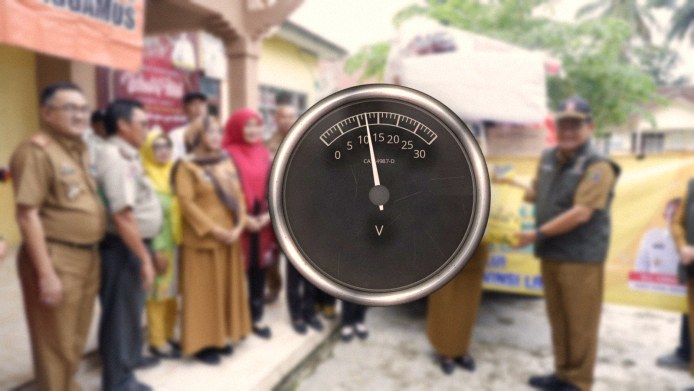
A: 12 V
